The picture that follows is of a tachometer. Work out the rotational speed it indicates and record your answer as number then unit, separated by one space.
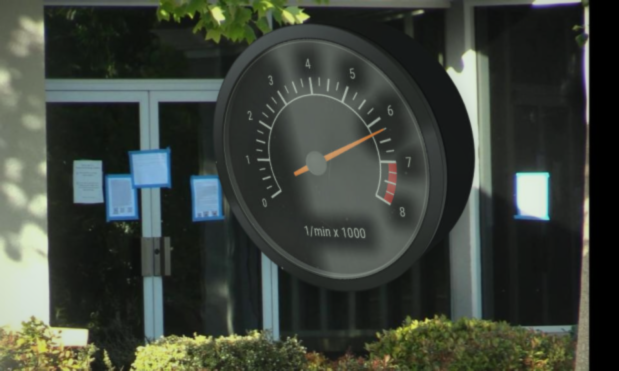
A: 6250 rpm
